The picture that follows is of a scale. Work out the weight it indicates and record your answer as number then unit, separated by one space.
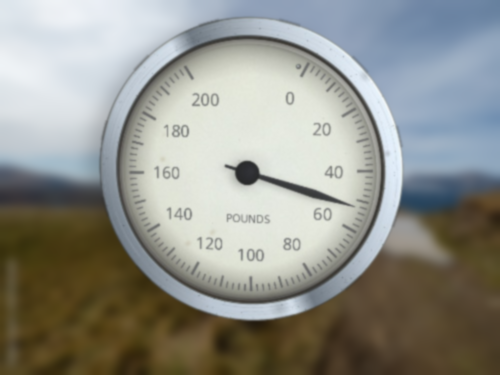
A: 52 lb
